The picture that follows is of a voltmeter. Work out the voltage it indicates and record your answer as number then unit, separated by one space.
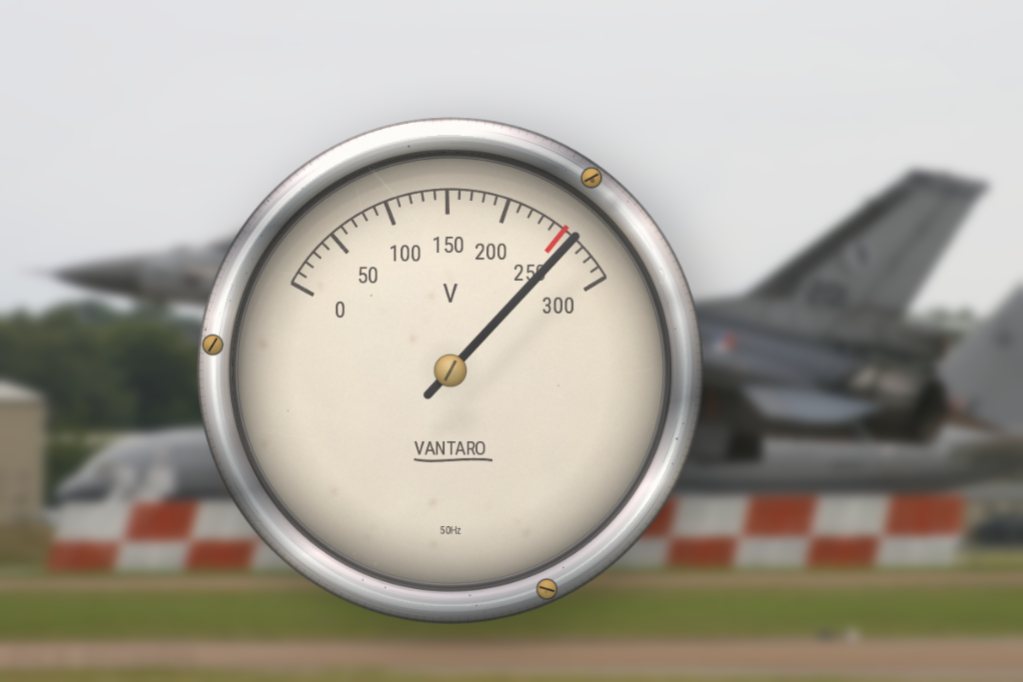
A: 260 V
